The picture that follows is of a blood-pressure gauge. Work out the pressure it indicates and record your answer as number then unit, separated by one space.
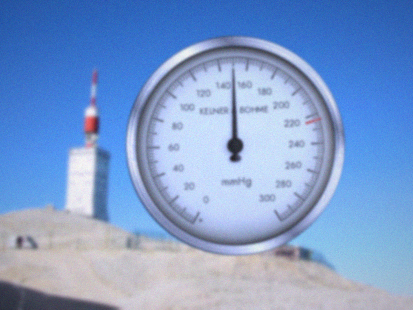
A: 150 mmHg
